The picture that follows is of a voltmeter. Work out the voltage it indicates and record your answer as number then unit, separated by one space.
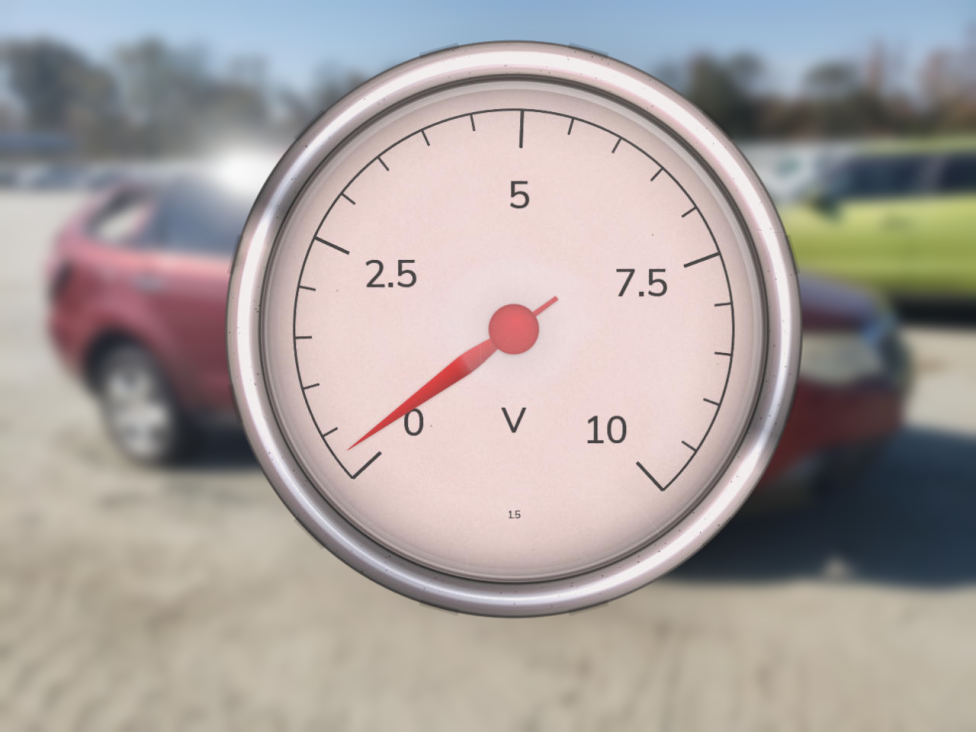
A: 0.25 V
